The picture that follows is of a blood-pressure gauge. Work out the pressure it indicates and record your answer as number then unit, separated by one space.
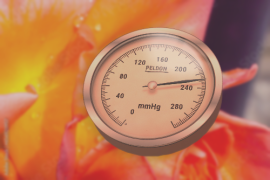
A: 230 mmHg
